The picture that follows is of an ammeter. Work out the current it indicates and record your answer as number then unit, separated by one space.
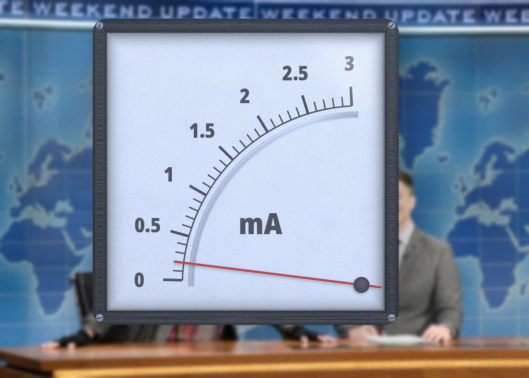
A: 0.2 mA
